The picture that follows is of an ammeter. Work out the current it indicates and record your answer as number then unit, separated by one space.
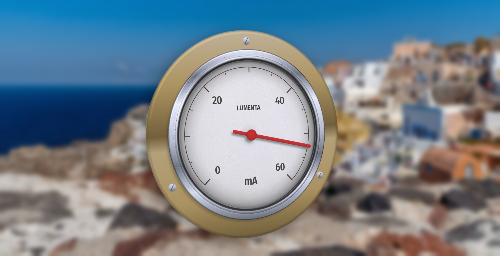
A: 52.5 mA
